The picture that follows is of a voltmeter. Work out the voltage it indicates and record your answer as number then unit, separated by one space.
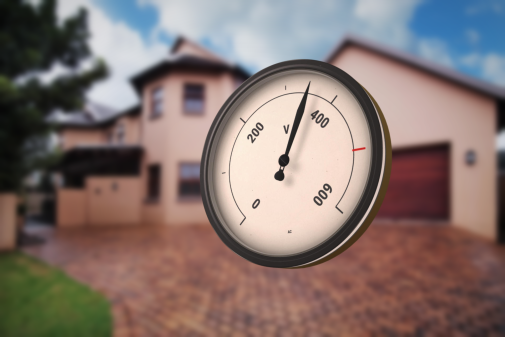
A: 350 V
